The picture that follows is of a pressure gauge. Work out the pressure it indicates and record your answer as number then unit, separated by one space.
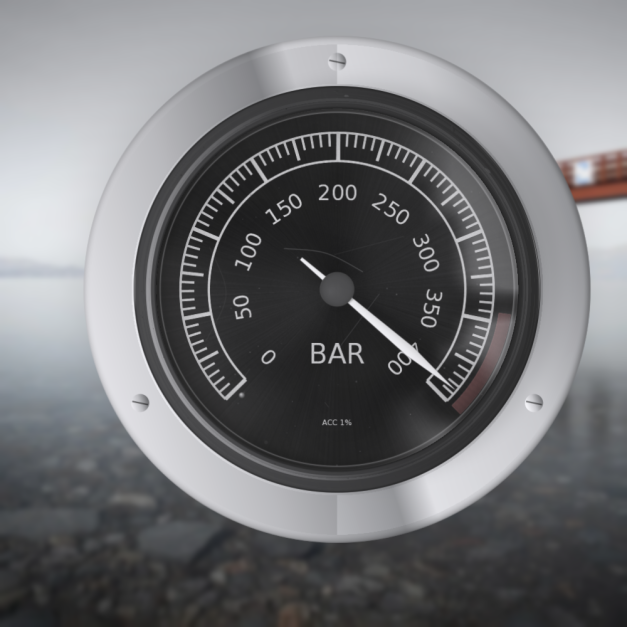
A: 392.5 bar
